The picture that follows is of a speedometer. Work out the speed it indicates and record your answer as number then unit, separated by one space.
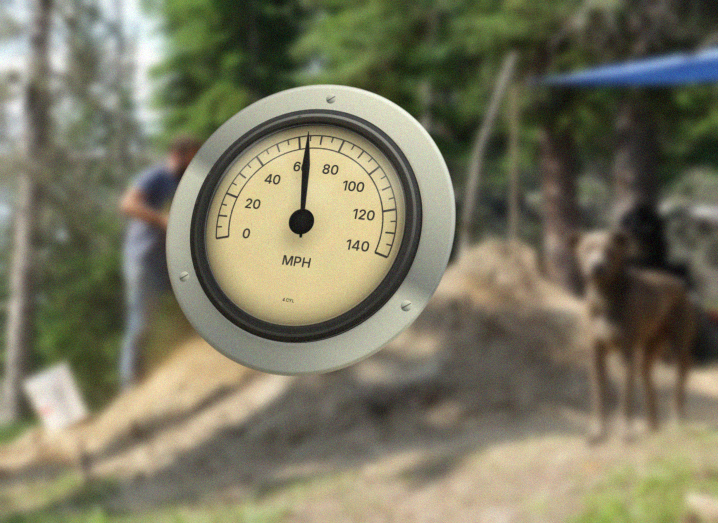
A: 65 mph
